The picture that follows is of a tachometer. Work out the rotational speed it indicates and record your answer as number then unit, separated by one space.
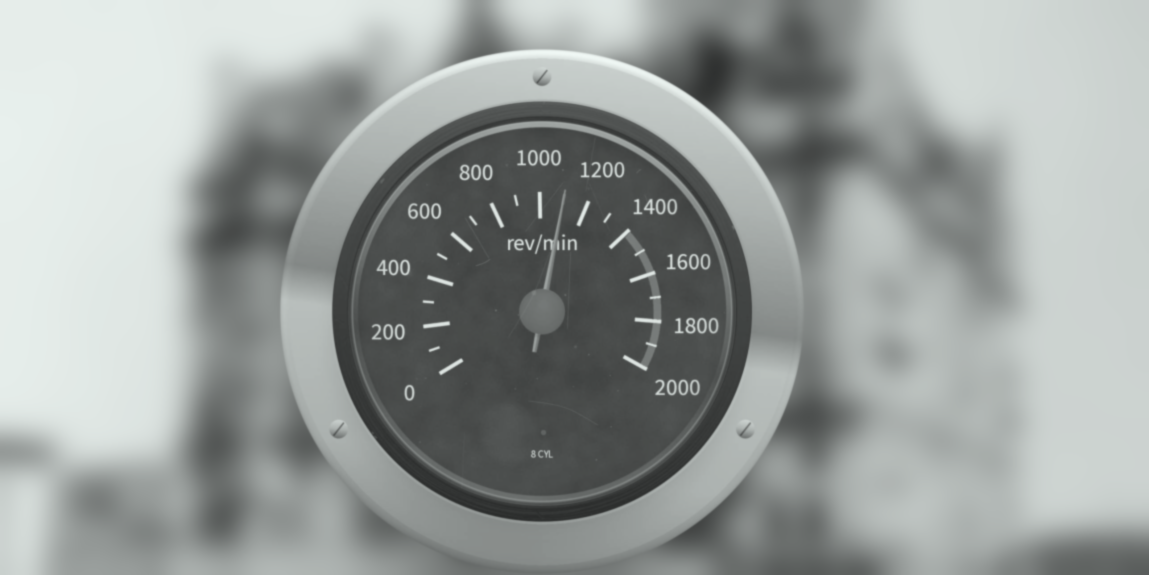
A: 1100 rpm
